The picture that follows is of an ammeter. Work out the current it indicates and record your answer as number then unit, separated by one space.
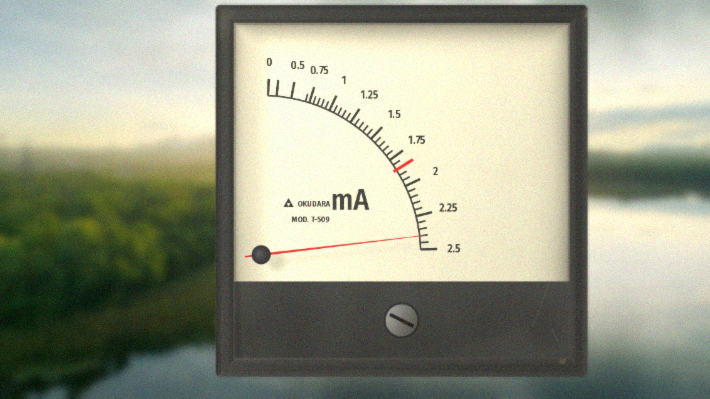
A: 2.4 mA
